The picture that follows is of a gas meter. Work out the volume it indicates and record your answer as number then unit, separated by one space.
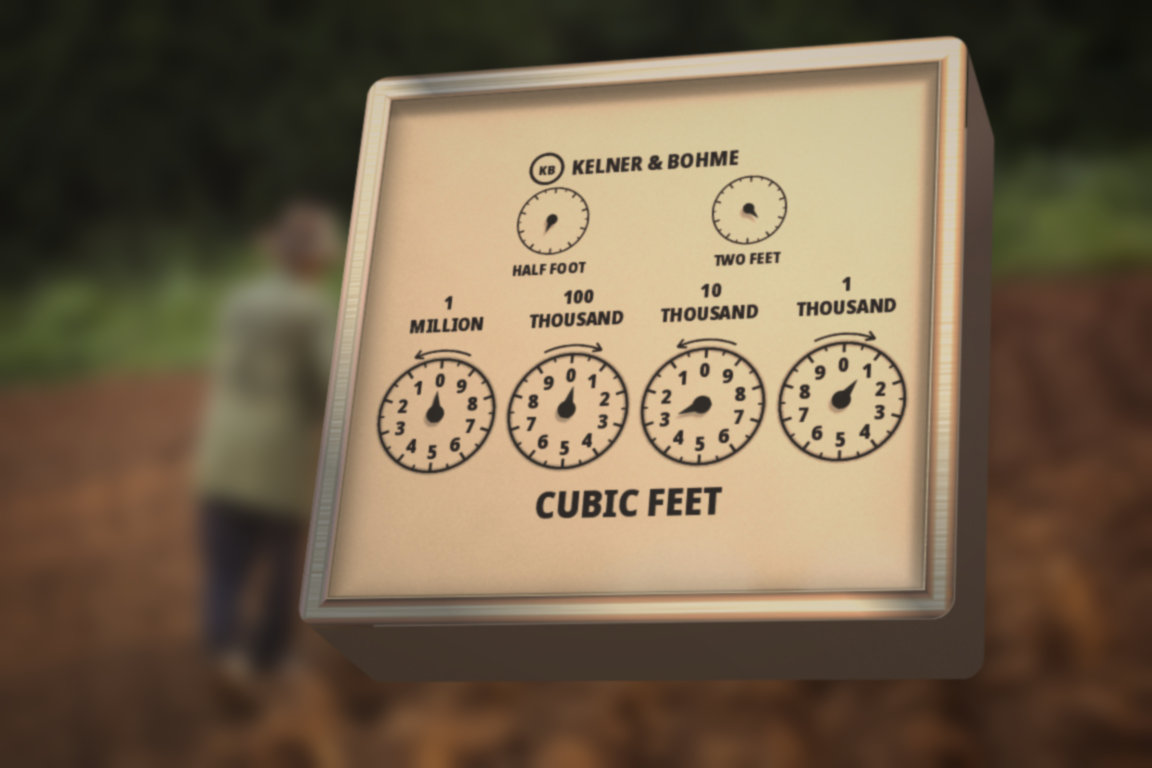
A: 3100 ft³
